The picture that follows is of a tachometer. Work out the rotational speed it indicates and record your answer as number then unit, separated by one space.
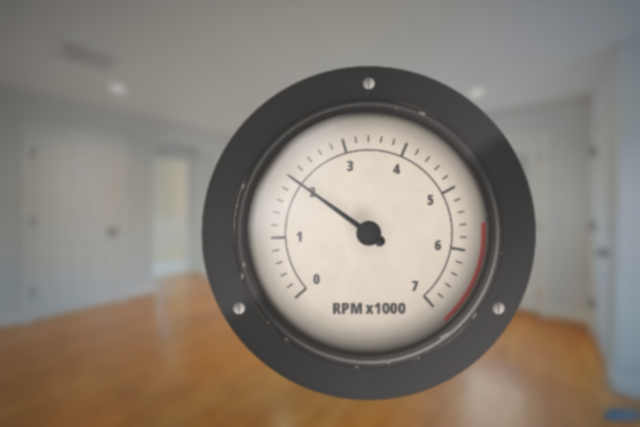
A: 2000 rpm
